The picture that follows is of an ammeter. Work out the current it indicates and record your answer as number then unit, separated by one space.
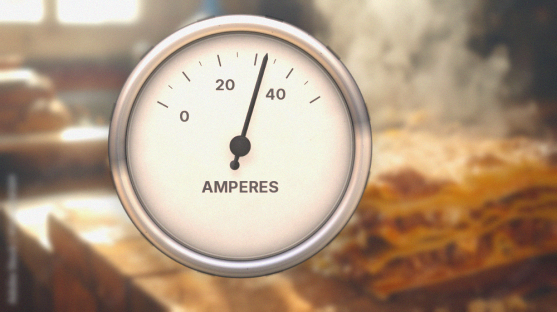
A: 32.5 A
